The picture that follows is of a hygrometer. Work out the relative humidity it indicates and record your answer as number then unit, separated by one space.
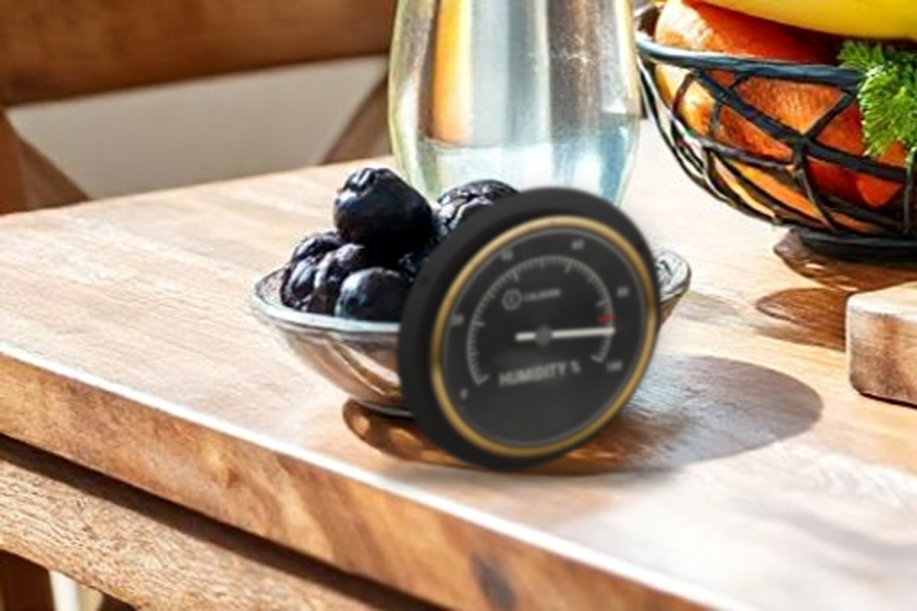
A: 90 %
